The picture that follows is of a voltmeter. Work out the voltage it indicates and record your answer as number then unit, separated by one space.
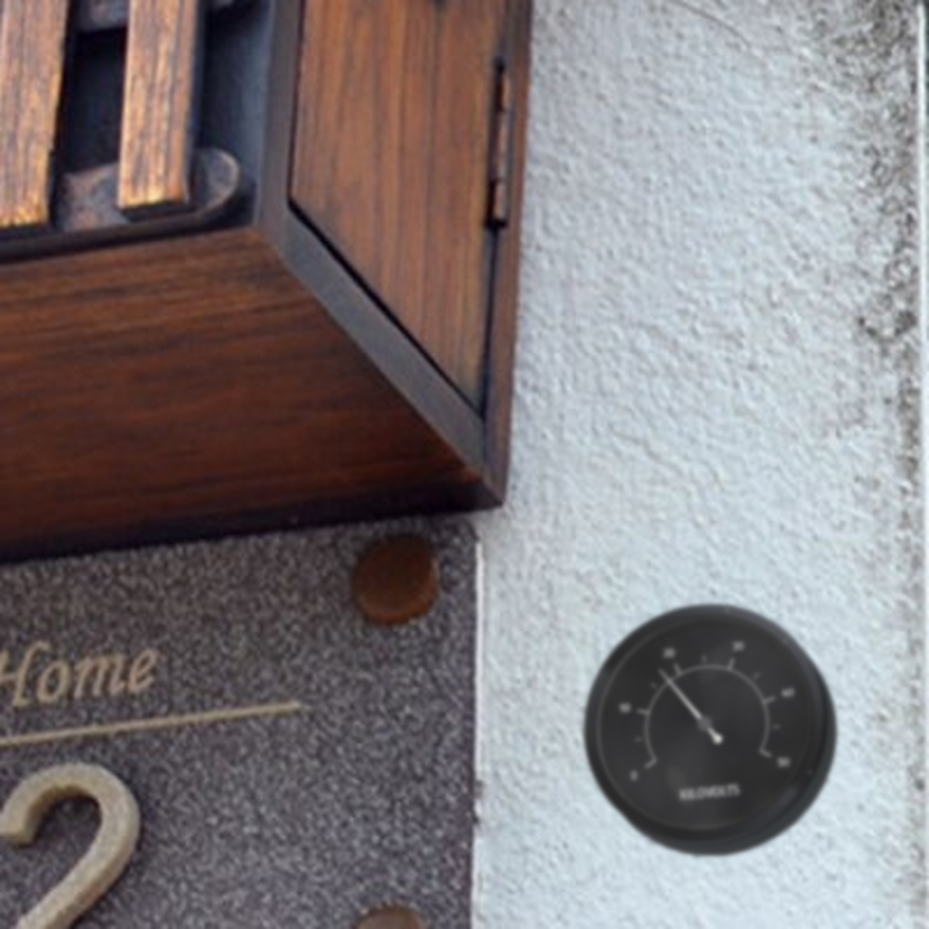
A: 17.5 kV
